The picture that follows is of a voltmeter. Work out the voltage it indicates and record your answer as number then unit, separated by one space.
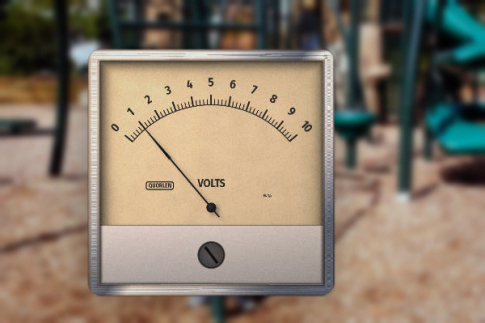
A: 1 V
